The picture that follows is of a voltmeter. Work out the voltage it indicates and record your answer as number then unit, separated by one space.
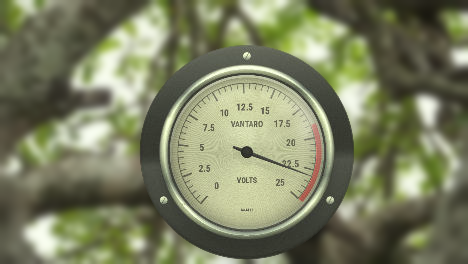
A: 23 V
